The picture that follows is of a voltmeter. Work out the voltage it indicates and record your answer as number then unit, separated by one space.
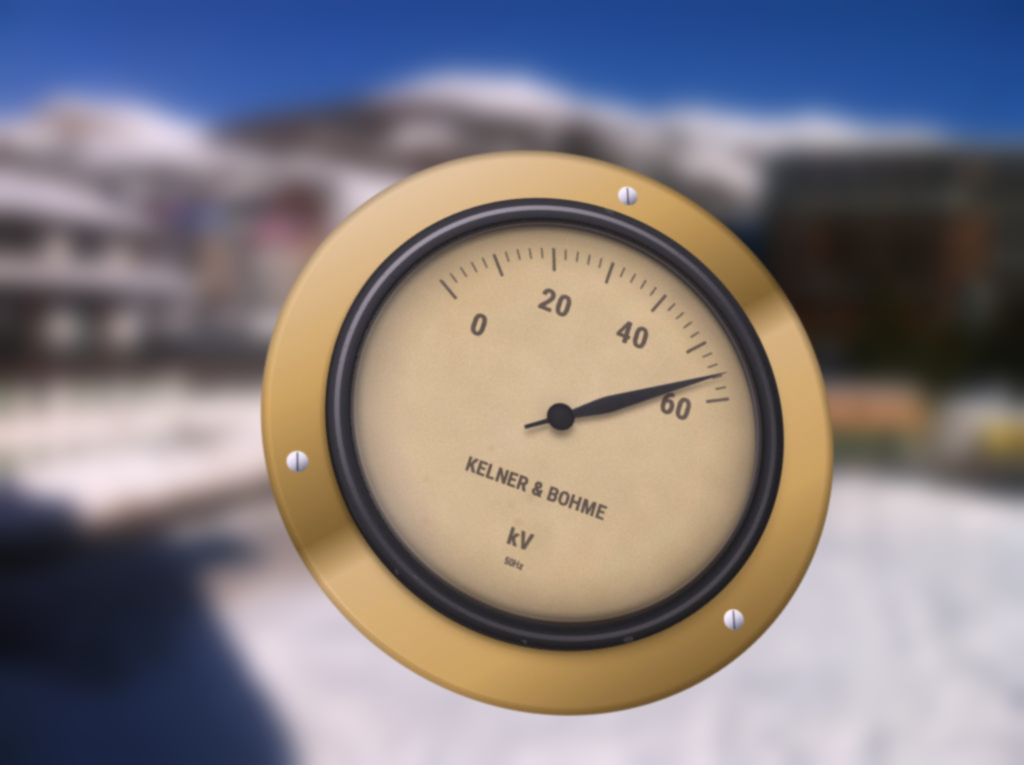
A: 56 kV
